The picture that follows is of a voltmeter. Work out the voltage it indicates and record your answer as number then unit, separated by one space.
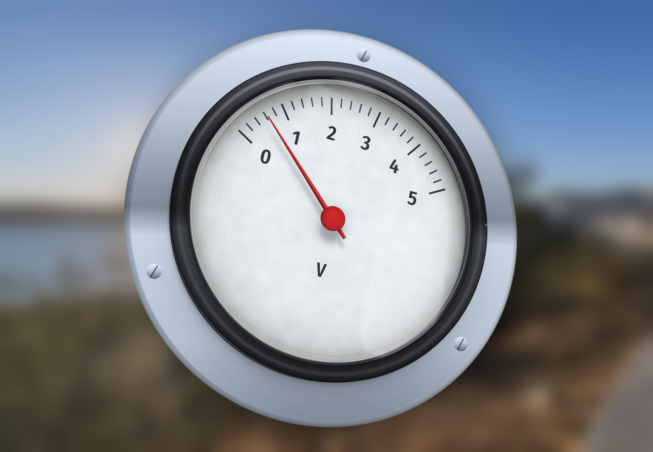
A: 0.6 V
